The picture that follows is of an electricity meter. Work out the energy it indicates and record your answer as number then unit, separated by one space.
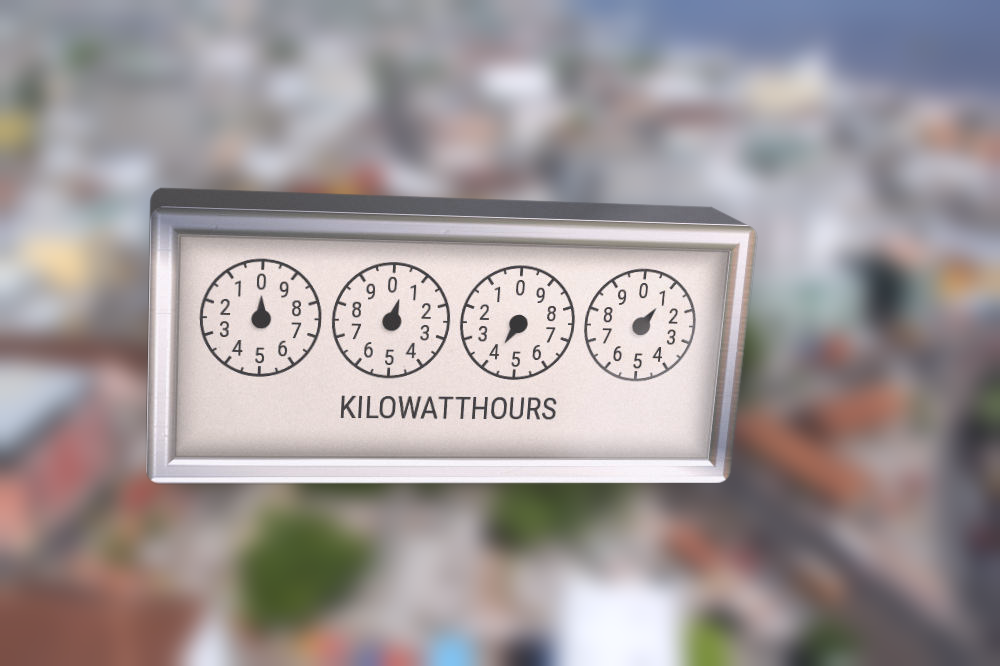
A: 41 kWh
